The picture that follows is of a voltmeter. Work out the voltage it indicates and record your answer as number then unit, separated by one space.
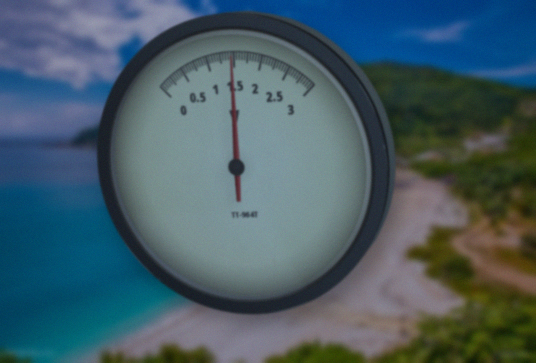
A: 1.5 V
